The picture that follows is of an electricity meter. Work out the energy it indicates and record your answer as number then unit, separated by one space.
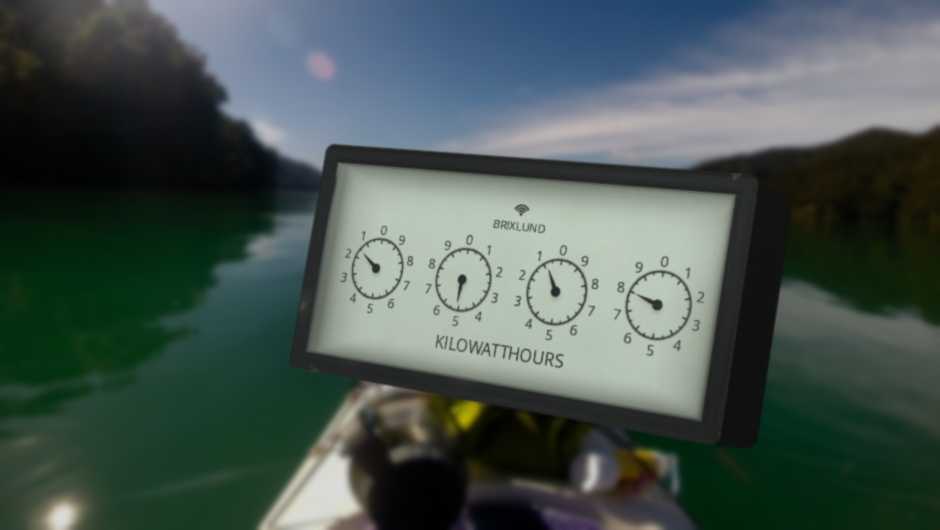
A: 1508 kWh
